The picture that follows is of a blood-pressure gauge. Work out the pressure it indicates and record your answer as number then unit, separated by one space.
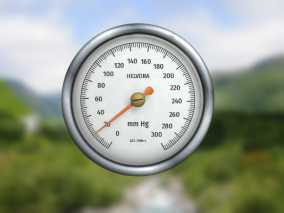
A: 20 mmHg
